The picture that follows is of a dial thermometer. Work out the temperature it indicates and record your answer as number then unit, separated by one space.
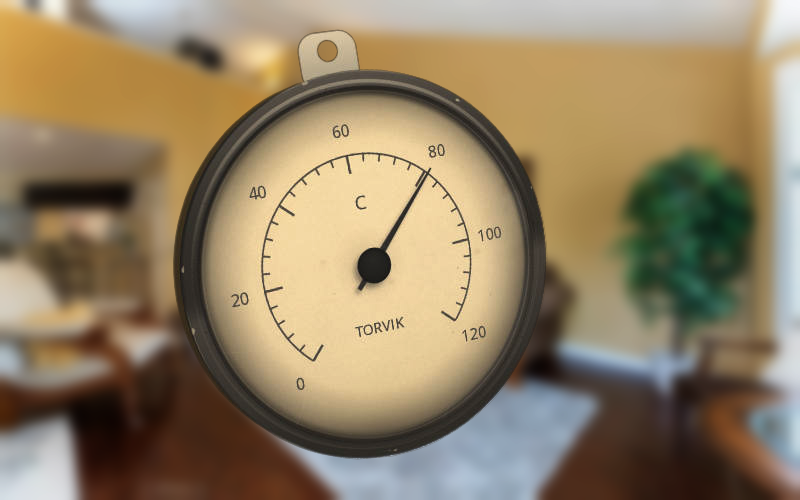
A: 80 °C
